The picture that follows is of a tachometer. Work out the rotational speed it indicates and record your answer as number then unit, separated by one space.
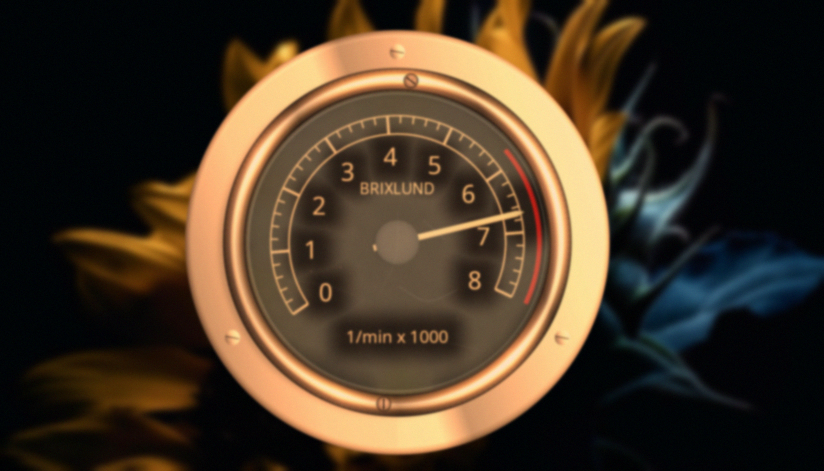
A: 6700 rpm
